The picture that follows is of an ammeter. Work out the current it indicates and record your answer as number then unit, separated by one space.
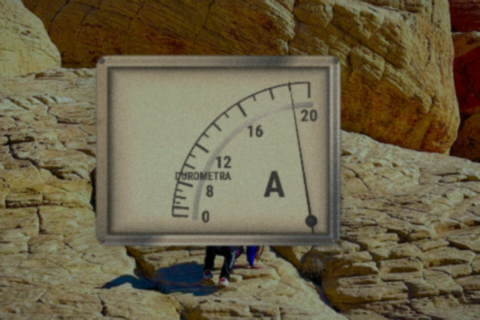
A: 19 A
